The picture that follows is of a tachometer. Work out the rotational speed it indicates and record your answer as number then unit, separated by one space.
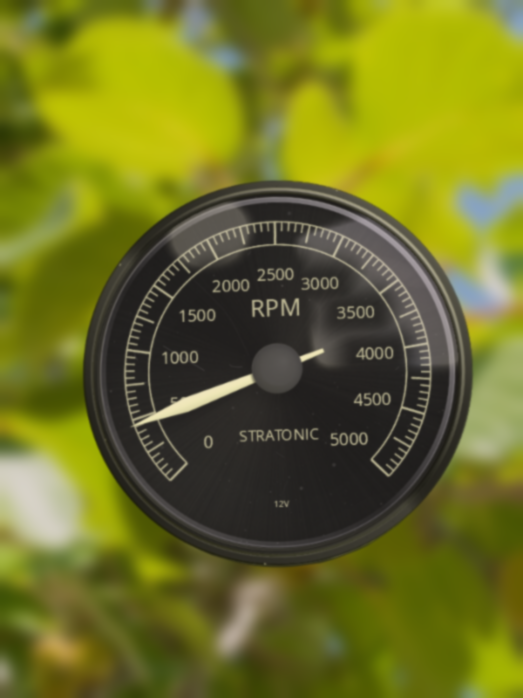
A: 450 rpm
